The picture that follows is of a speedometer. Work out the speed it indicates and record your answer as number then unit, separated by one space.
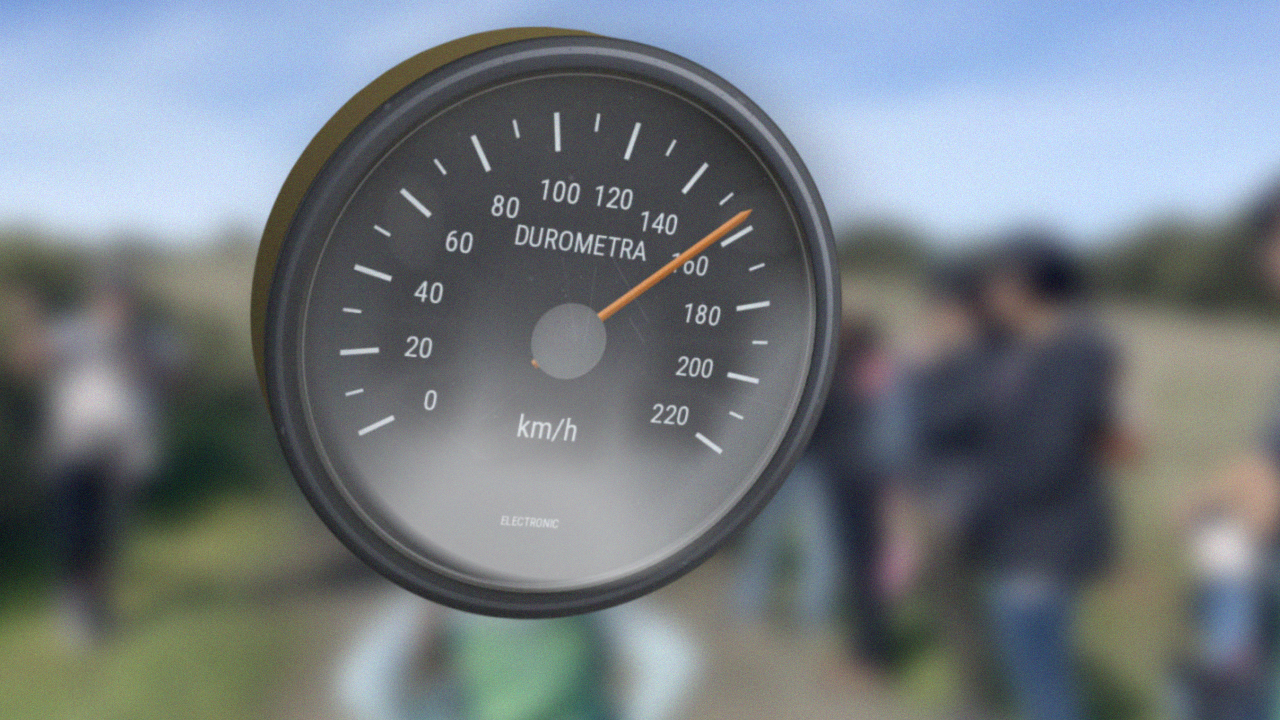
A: 155 km/h
